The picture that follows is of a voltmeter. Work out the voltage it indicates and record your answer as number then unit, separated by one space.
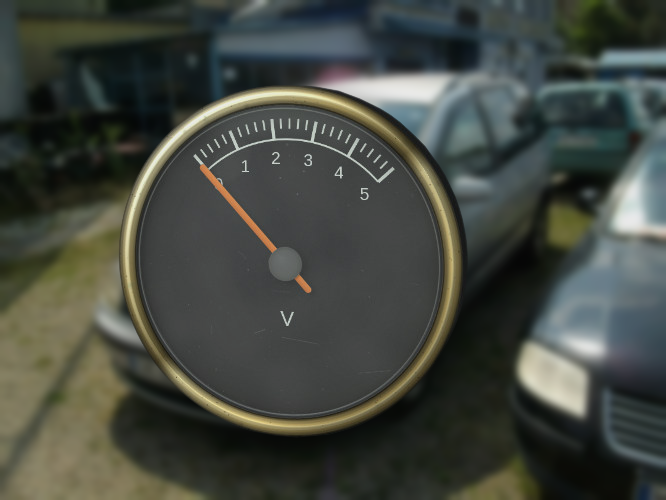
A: 0 V
